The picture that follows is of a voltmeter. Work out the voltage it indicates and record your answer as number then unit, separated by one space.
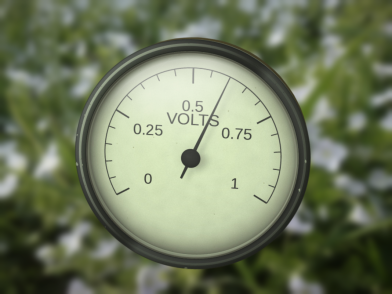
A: 0.6 V
